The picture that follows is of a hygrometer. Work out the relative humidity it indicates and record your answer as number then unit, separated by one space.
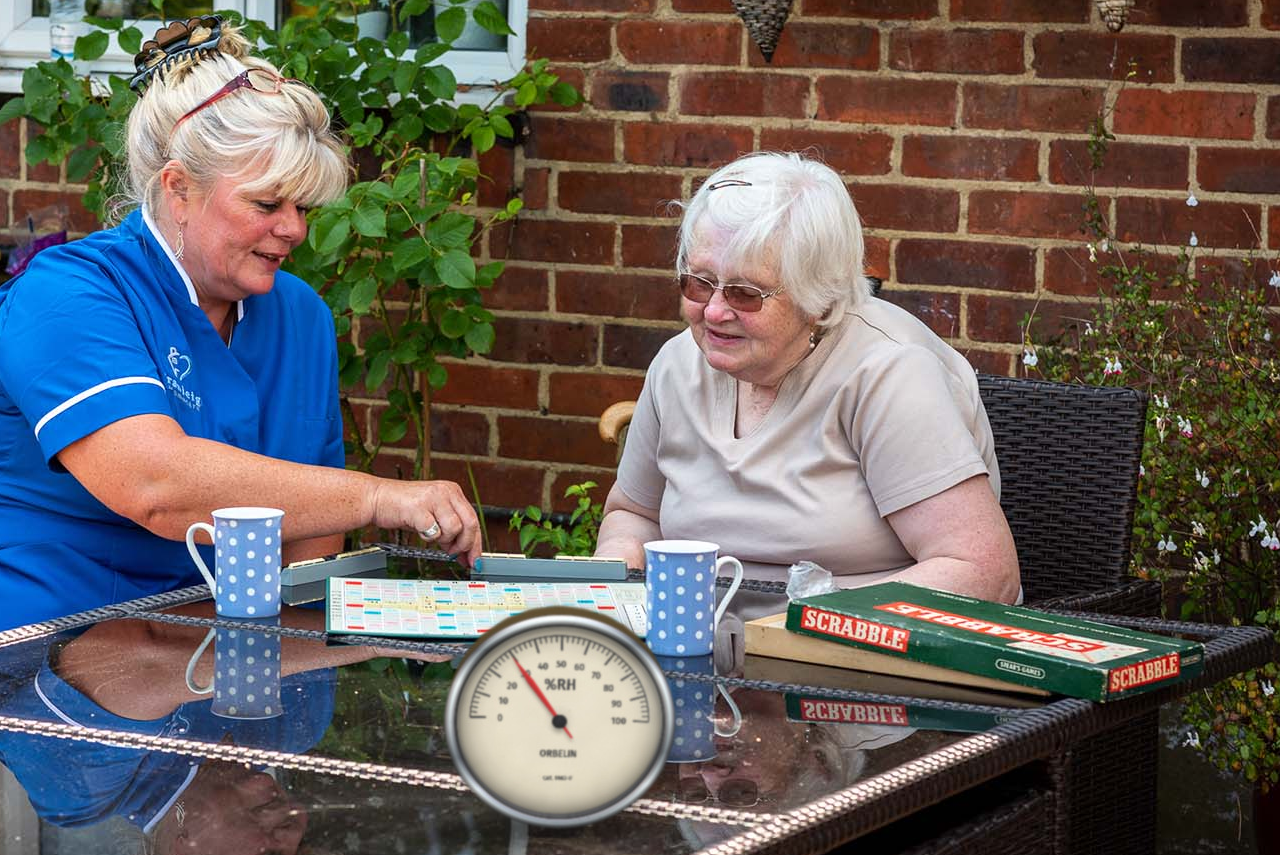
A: 30 %
